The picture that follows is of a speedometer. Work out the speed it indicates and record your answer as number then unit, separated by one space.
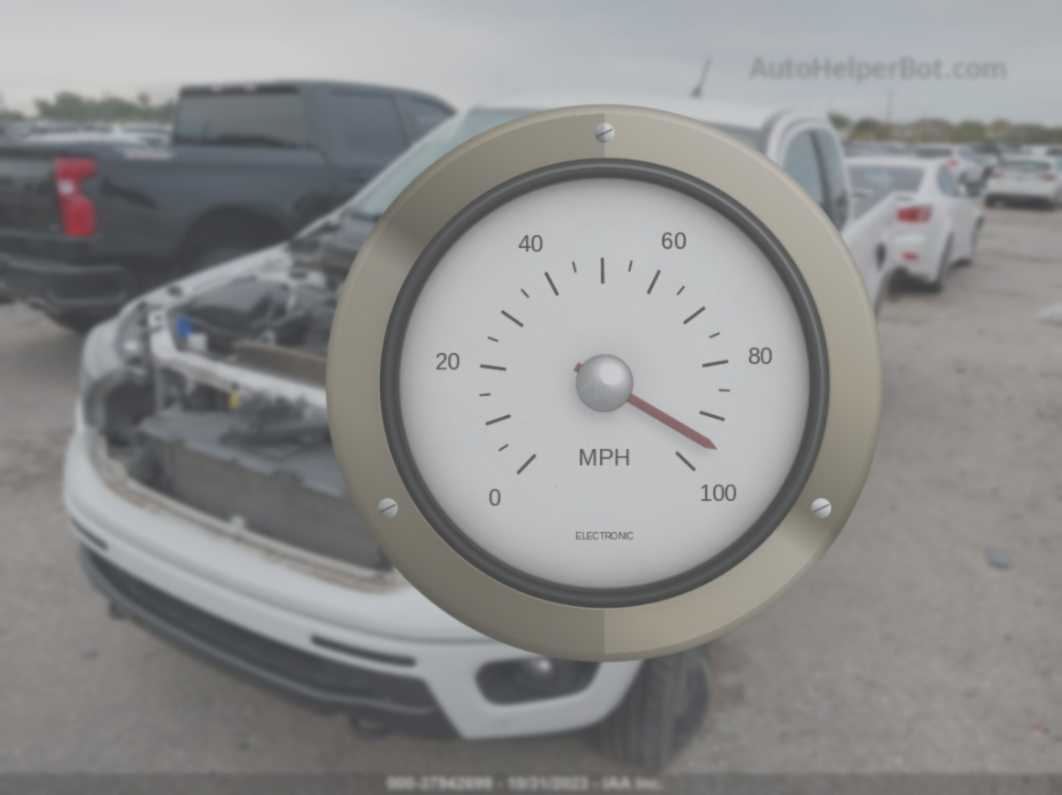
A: 95 mph
